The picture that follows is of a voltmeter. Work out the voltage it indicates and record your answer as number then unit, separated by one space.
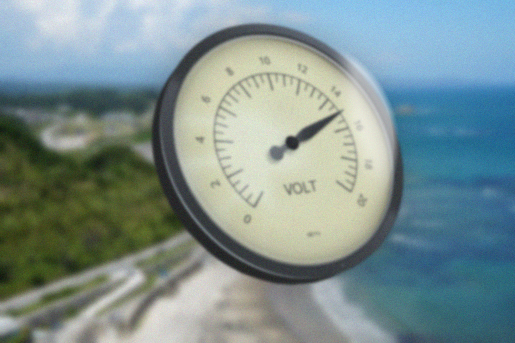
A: 15 V
